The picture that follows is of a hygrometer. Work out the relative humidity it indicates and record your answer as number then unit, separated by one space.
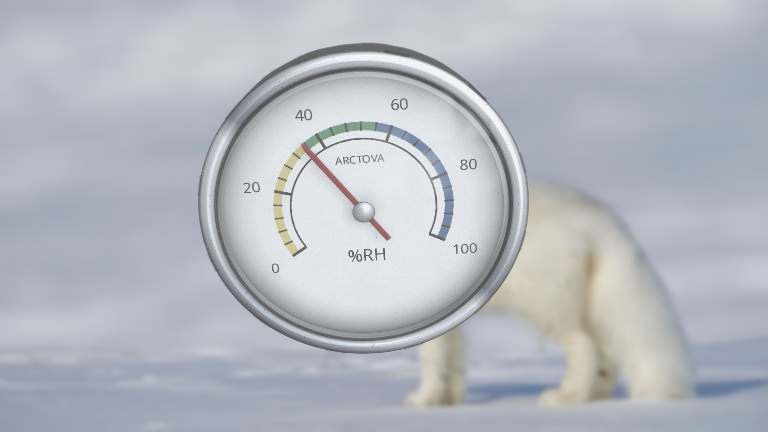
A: 36 %
